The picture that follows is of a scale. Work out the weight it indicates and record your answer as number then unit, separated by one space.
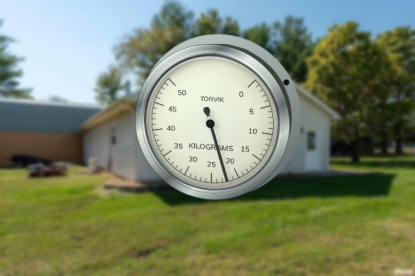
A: 22 kg
